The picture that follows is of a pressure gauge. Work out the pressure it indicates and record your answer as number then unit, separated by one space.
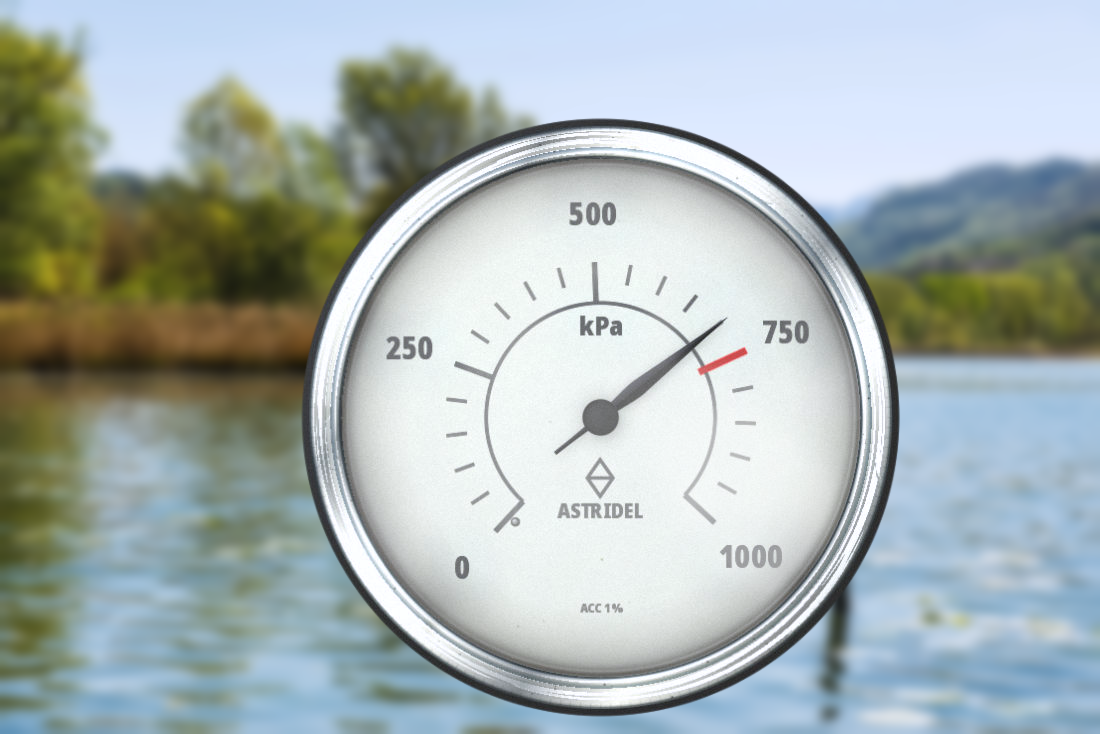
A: 700 kPa
